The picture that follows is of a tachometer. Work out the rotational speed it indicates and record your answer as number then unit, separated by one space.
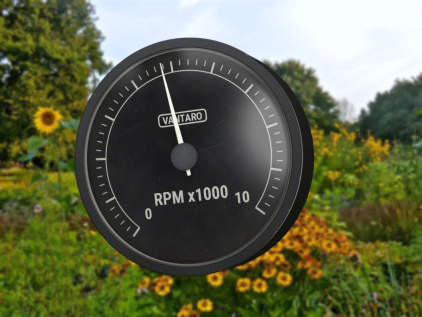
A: 4800 rpm
